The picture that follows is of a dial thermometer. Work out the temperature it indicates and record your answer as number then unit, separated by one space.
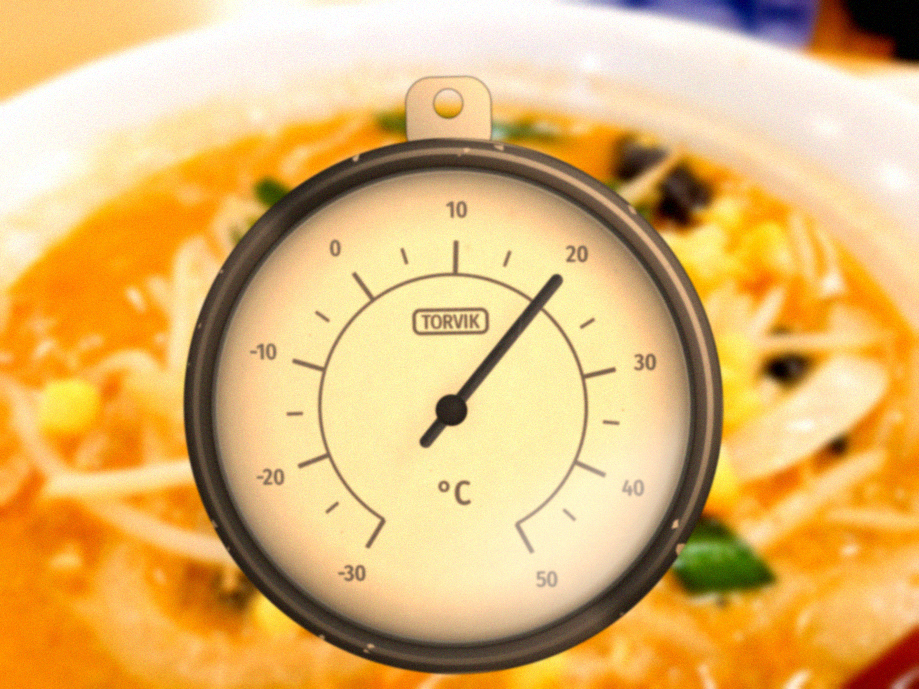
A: 20 °C
